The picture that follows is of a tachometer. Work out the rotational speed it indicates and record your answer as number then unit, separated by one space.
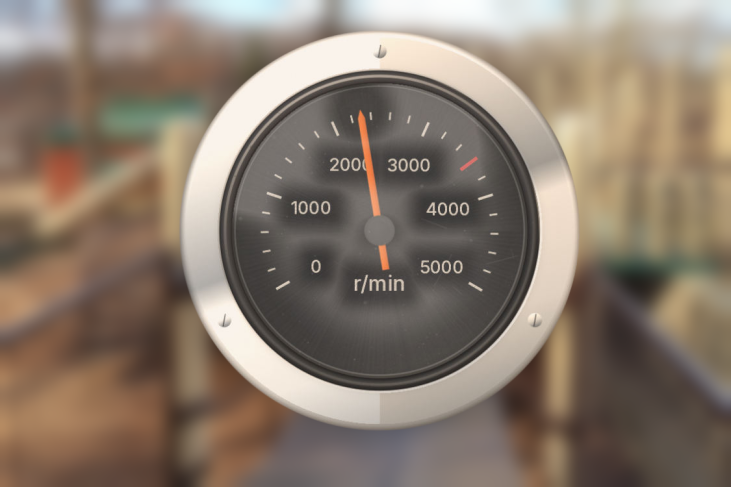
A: 2300 rpm
